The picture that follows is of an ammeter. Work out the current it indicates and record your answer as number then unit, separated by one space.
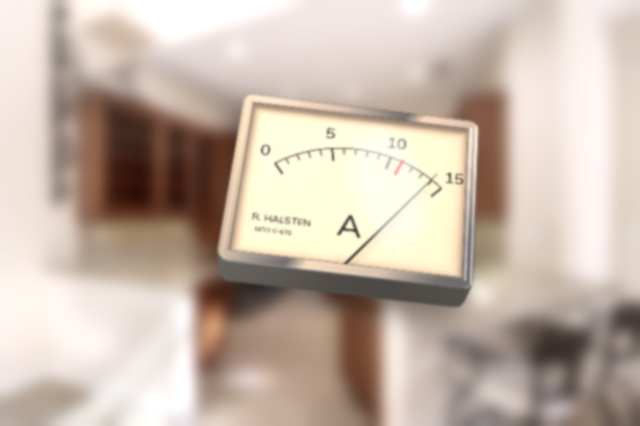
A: 14 A
